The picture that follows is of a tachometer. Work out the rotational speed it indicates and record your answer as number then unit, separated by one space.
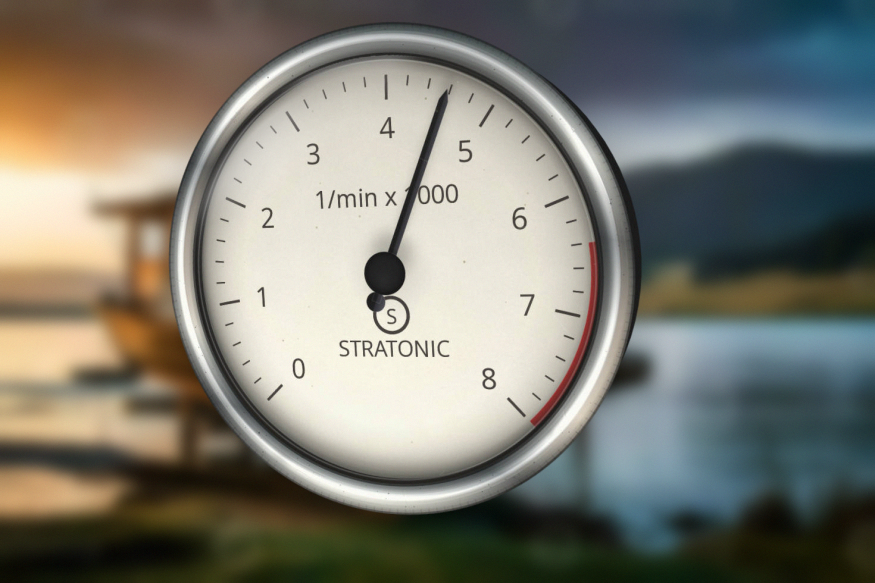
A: 4600 rpm
